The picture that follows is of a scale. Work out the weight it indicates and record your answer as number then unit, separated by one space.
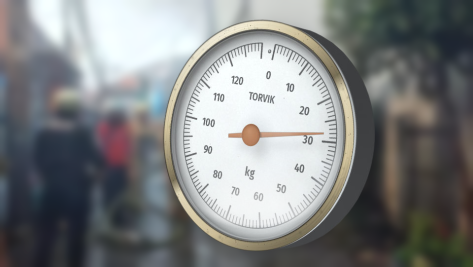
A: 28 kg
